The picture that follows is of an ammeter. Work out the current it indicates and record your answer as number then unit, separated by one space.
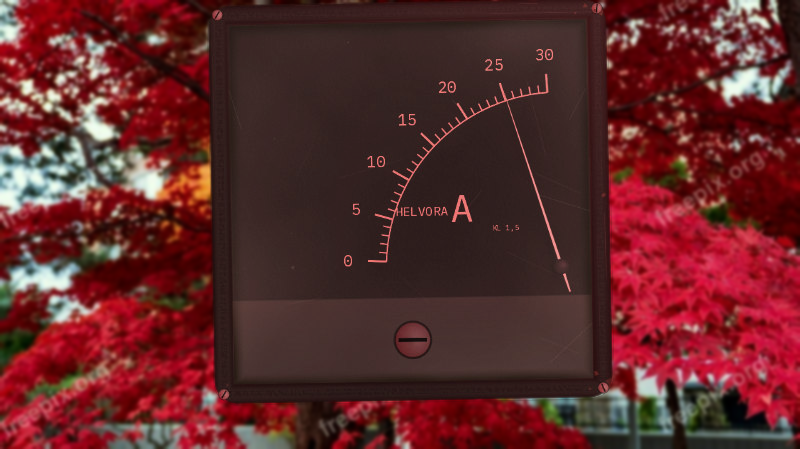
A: 25 A
